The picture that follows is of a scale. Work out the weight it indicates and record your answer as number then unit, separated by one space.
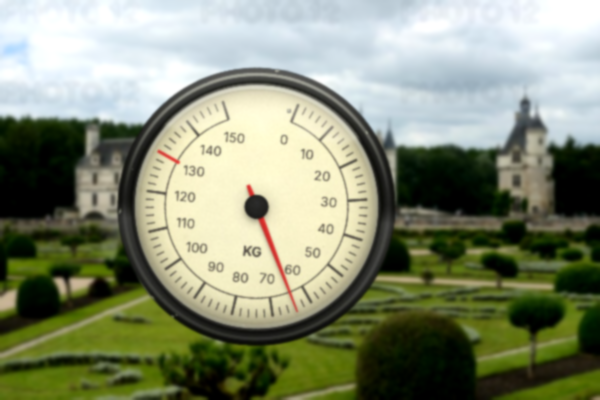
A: 64 kg
